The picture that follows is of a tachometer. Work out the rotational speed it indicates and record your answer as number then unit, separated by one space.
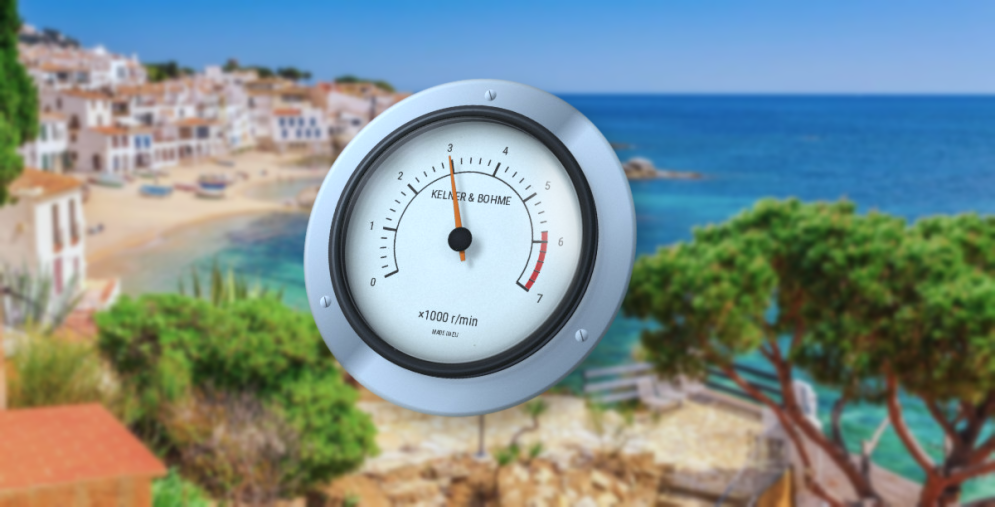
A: 3000 rpm
